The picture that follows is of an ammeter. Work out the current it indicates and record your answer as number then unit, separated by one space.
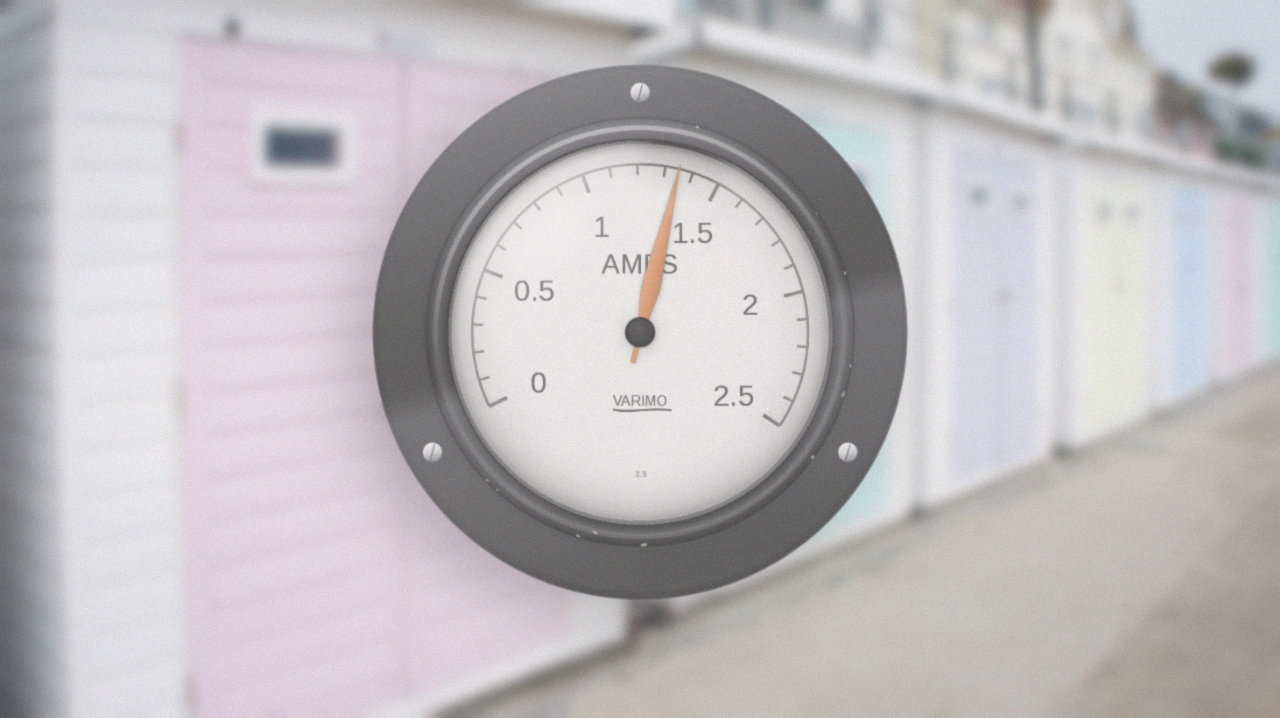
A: 1.35 A
